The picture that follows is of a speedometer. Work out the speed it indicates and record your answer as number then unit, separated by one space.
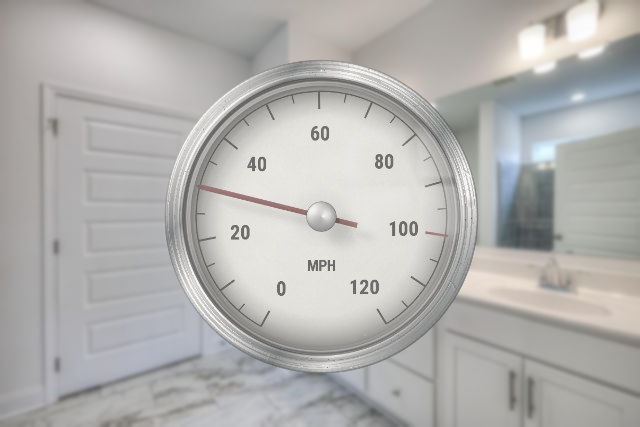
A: 30 mph
